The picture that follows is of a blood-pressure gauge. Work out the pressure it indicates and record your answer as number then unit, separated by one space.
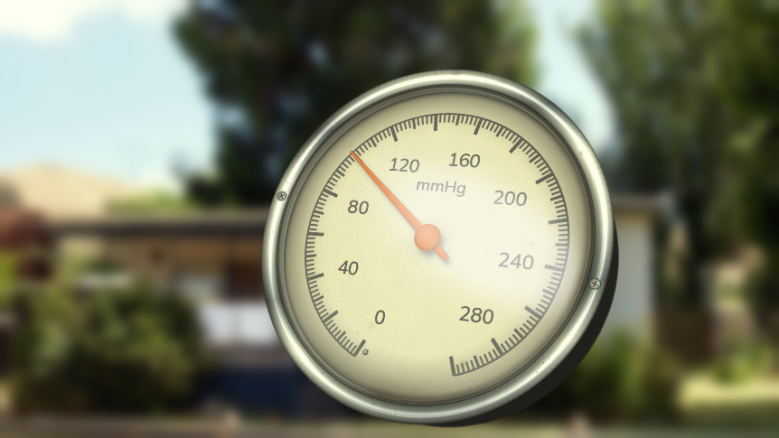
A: 100 mmHg
